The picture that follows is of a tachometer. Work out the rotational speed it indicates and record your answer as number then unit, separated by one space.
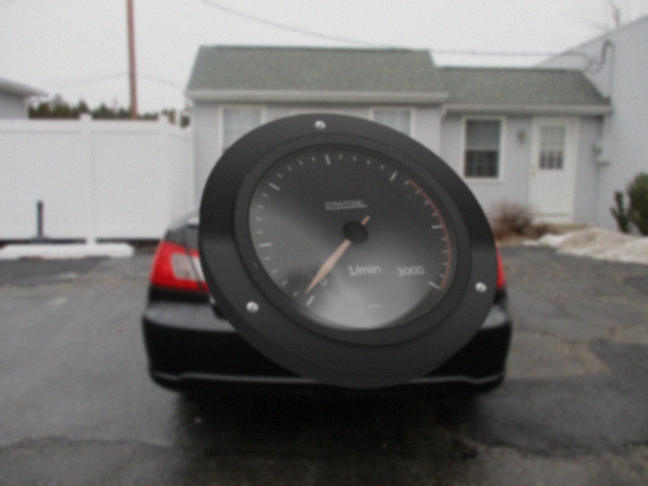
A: 50 rpm
